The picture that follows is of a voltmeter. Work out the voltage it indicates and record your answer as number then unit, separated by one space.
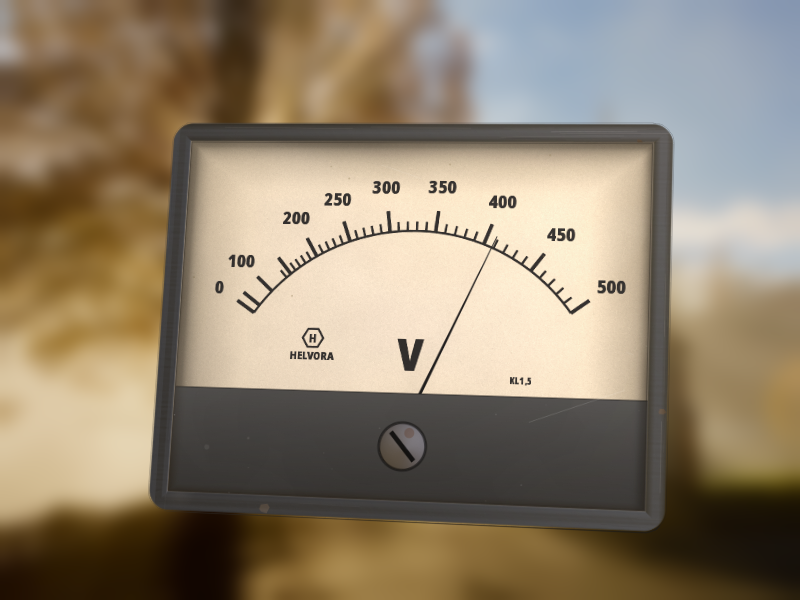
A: 410 V
